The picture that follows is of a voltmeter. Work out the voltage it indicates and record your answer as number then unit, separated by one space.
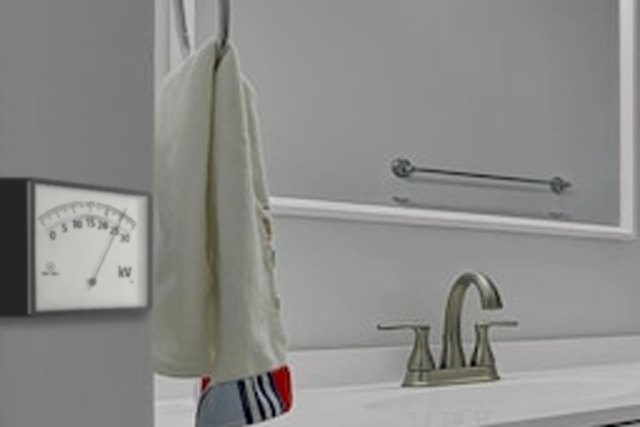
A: 25 kV
